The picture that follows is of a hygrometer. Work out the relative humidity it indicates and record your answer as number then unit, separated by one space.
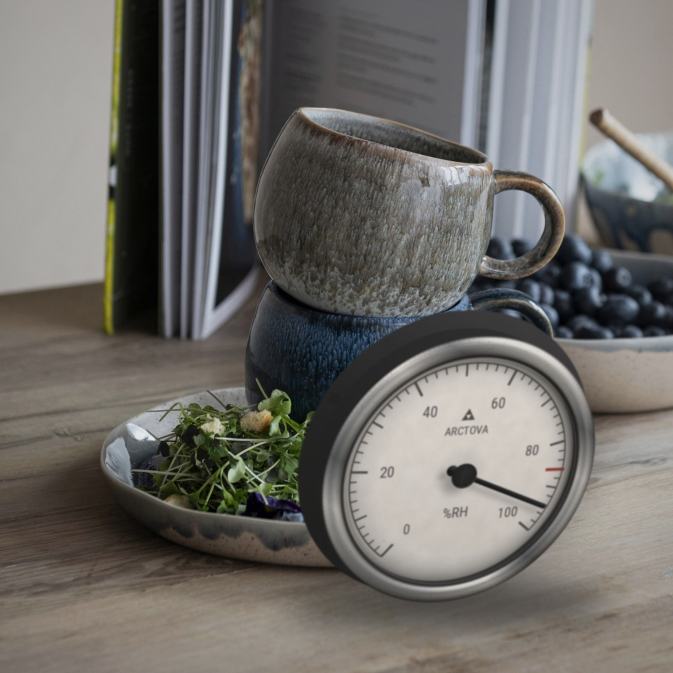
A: 94 %
